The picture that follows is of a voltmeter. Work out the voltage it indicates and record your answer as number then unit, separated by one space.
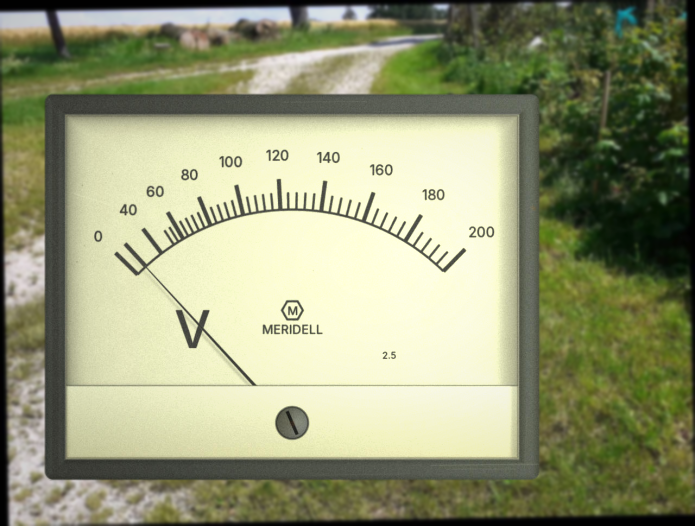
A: 20 V
